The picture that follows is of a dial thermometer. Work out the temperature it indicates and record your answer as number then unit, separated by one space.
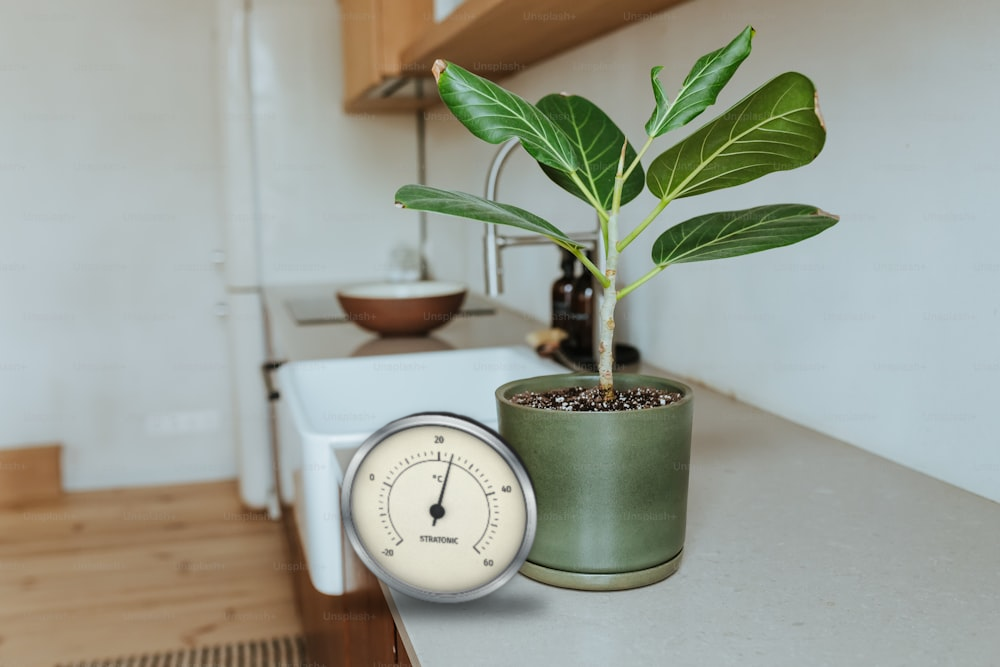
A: 24 °C
